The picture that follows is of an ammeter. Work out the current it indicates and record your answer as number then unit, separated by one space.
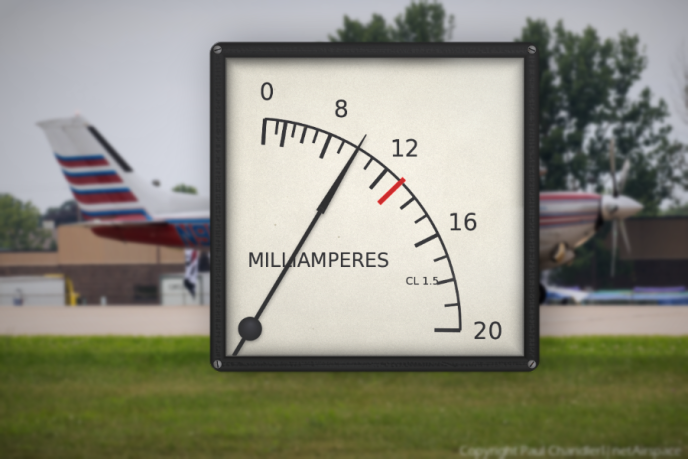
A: 10 mA
